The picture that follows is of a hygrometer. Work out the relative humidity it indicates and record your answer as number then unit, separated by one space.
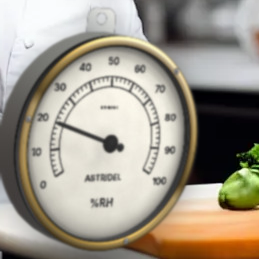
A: 20 %
